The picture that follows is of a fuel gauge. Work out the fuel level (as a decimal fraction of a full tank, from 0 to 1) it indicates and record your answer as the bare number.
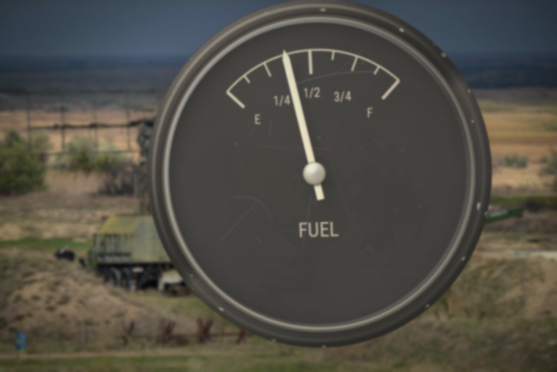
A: 0.375
